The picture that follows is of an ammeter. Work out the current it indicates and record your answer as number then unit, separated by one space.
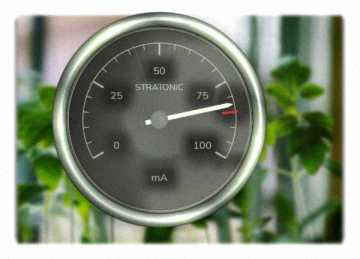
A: 82.5 mA
